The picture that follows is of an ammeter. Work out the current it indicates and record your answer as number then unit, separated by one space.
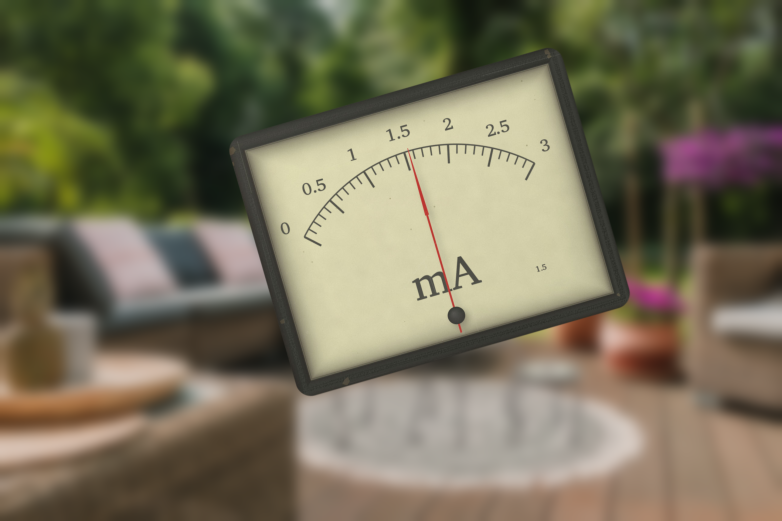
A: 1.55 mA
